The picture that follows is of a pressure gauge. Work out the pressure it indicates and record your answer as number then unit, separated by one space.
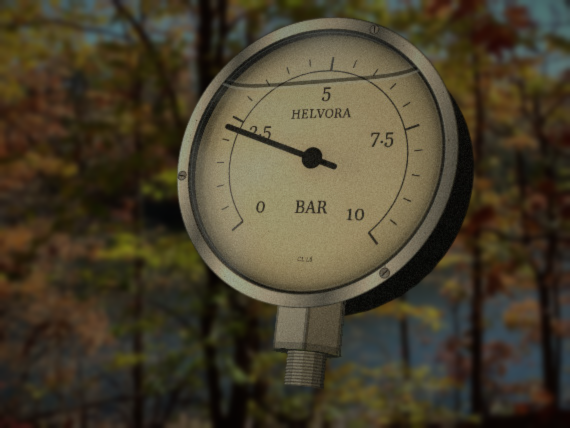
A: 2.25 bar
